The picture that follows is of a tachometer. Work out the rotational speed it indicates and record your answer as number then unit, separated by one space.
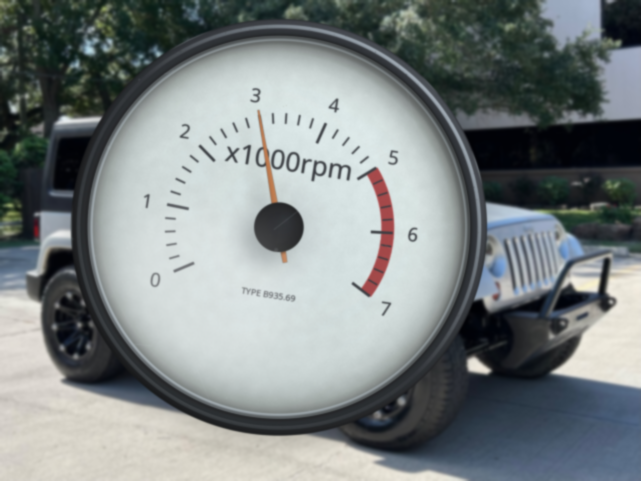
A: 3000 rpm
